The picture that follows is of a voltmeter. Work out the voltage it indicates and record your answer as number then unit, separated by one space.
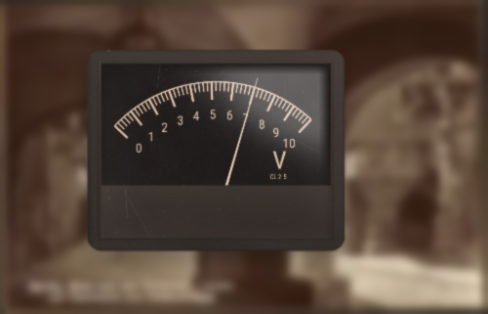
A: 7 V
